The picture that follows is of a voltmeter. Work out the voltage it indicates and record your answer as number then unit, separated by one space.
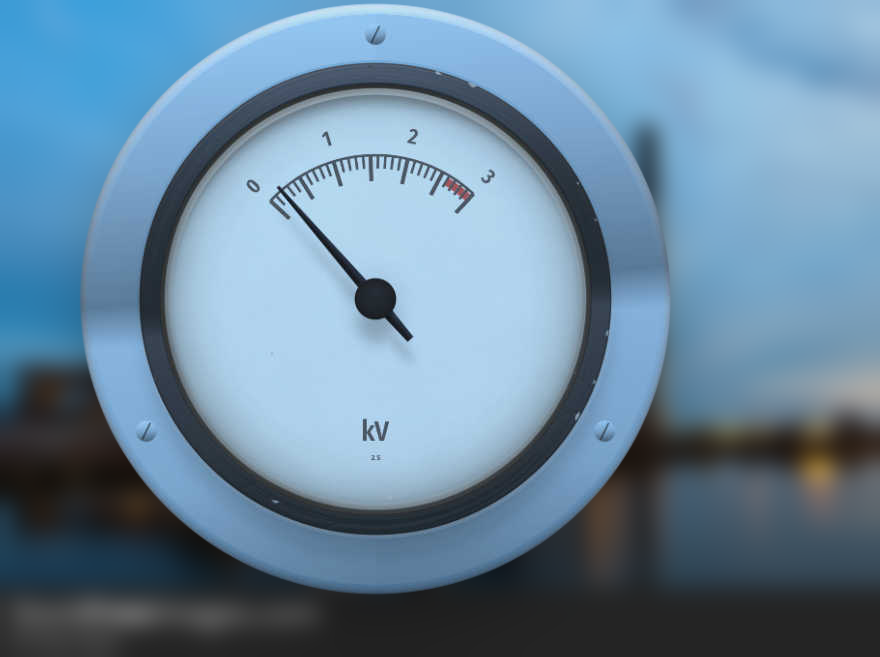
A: 0.2 kV
